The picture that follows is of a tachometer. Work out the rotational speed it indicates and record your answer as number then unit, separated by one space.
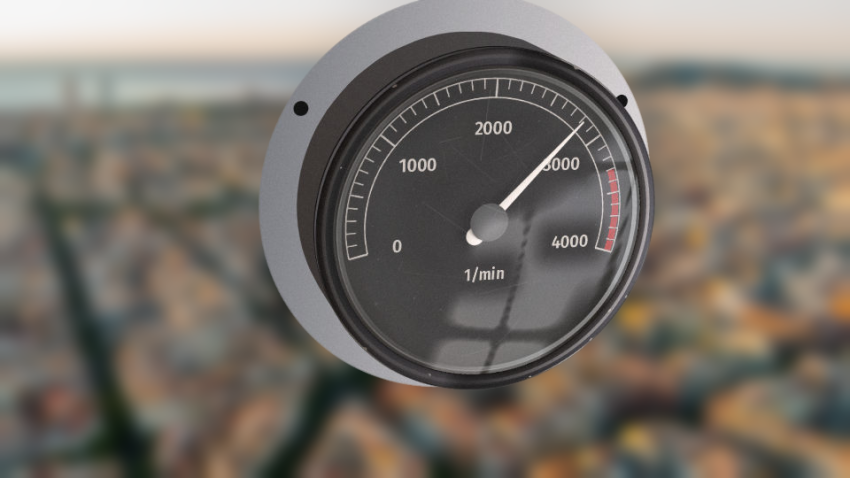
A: 2800 rpm
